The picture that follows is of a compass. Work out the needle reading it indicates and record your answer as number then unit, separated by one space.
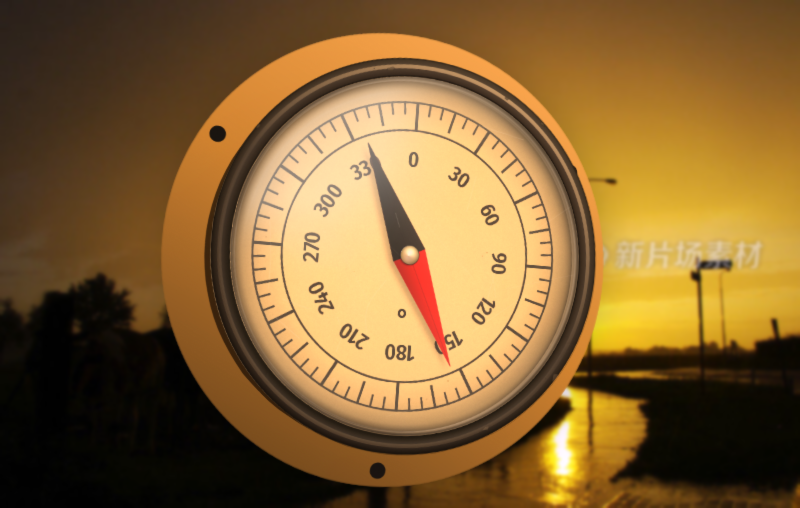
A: 155 °
